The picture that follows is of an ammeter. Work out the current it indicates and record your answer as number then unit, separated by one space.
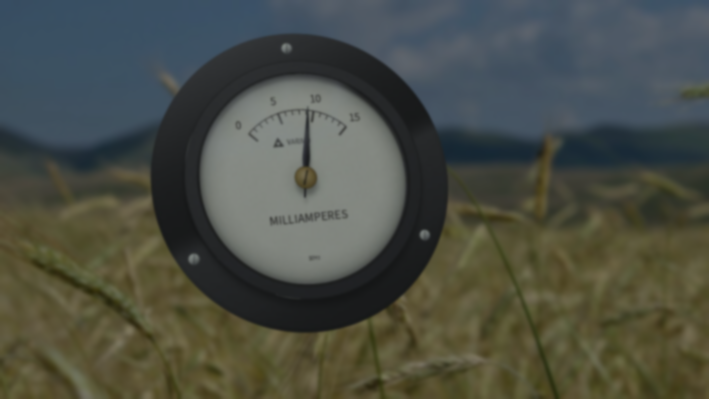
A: 9 mA
